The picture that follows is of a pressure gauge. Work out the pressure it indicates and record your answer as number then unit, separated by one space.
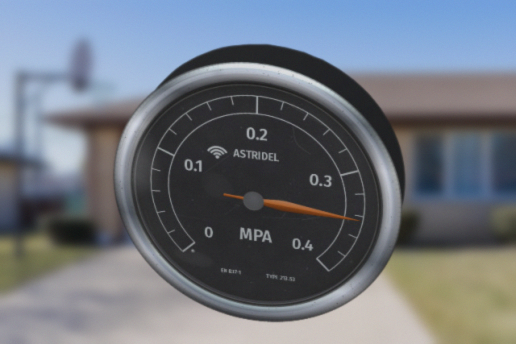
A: 0.34 MPa
